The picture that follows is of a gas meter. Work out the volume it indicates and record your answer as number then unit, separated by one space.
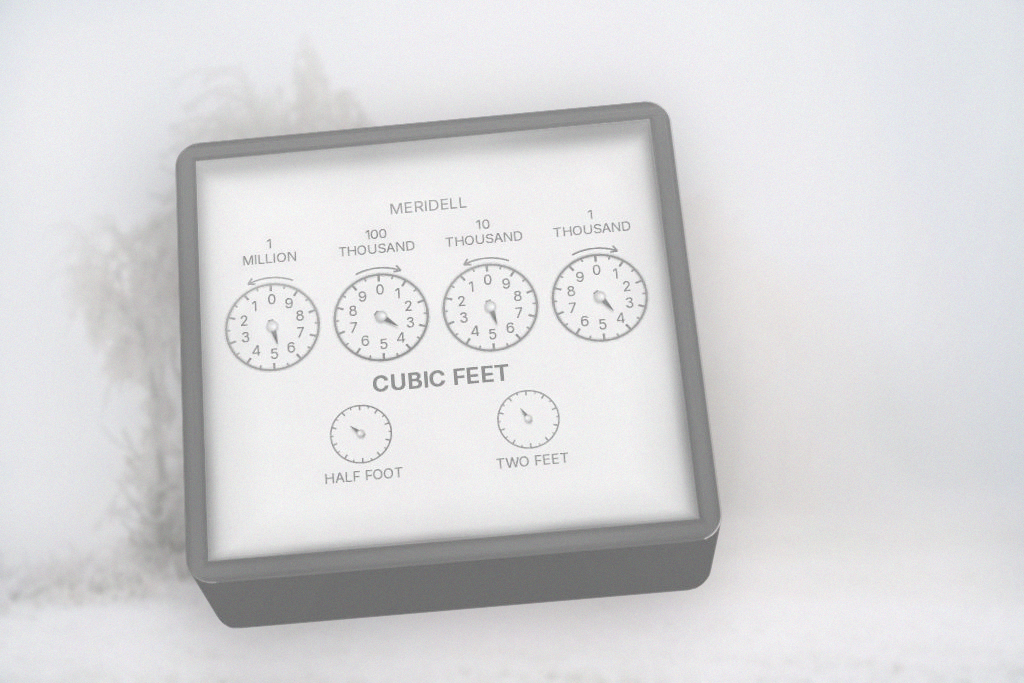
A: 535400 ft³
